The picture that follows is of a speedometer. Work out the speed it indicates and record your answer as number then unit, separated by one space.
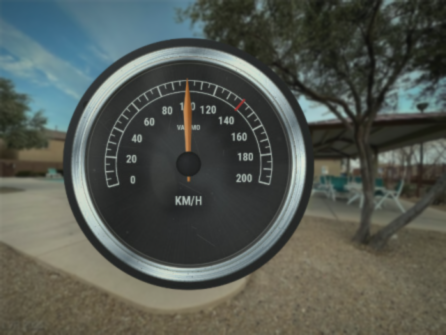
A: 100 km/h
